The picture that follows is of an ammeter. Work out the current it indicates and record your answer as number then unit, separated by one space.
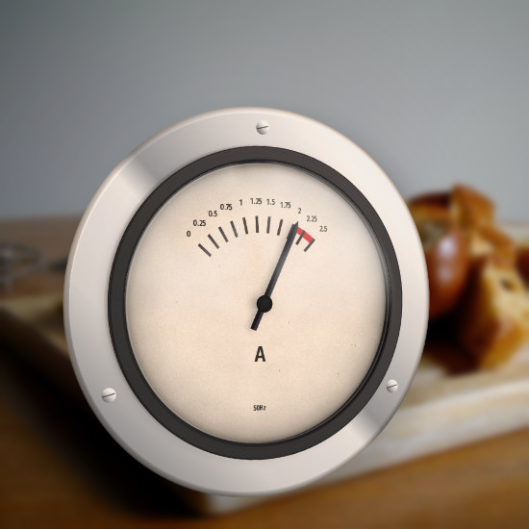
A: 2 A
